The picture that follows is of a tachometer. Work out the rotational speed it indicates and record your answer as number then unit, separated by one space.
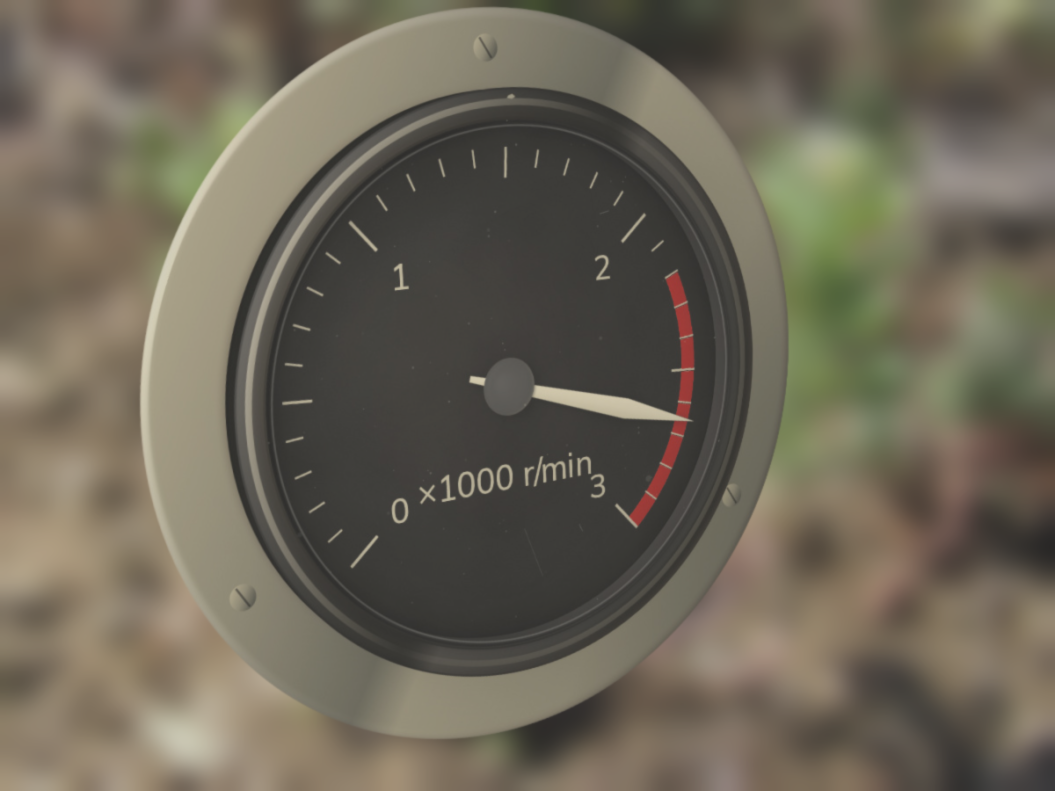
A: 2650 rpm
